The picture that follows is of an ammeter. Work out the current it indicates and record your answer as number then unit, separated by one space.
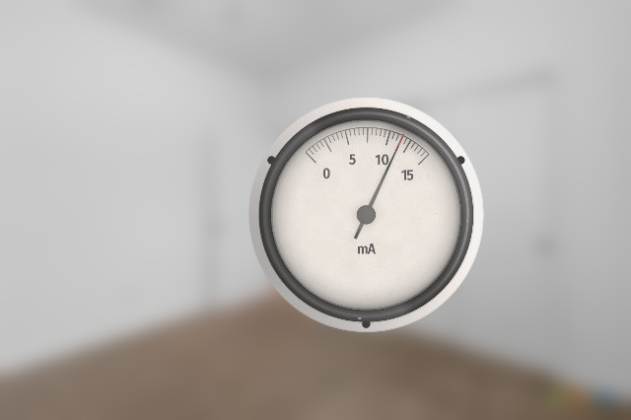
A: 11.5 mA
